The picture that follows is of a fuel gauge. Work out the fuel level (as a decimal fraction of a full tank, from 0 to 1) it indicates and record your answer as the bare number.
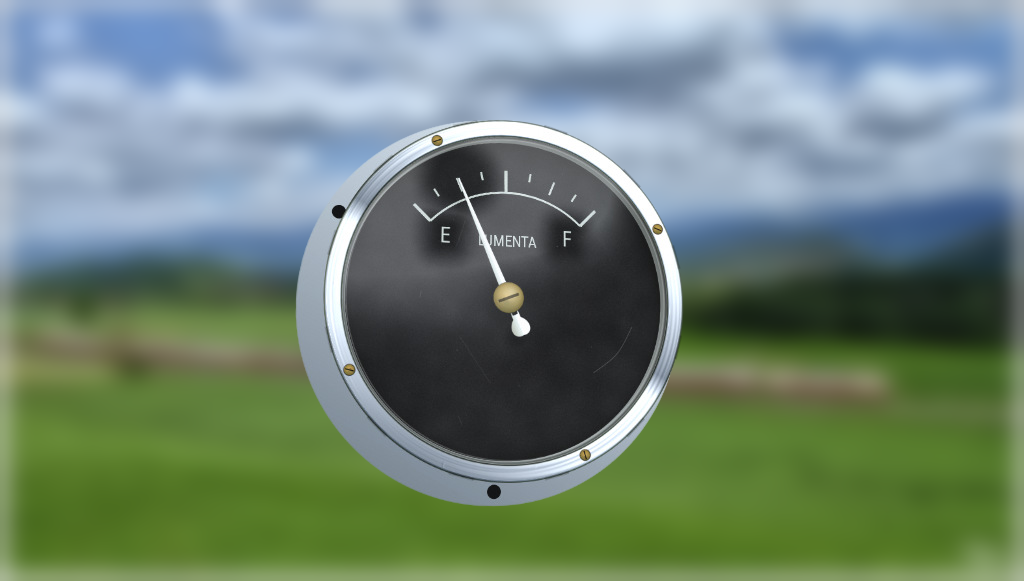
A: 0.25
